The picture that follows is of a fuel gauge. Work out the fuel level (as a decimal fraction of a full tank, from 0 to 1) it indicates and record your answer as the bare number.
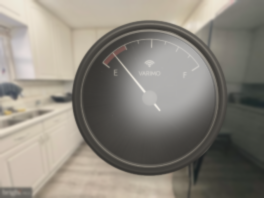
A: 0.125
